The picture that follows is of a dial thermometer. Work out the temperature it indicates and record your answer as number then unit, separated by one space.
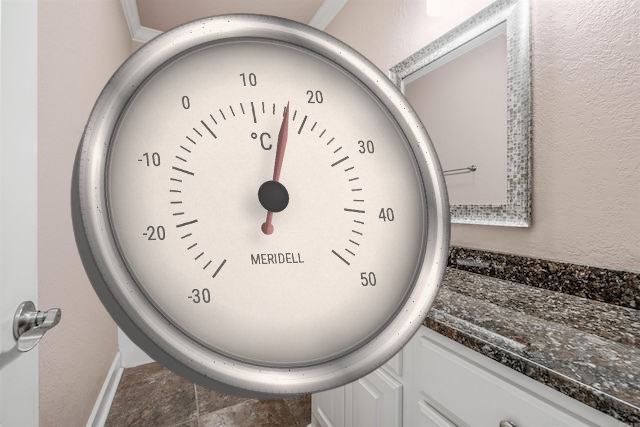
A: 16 °C
